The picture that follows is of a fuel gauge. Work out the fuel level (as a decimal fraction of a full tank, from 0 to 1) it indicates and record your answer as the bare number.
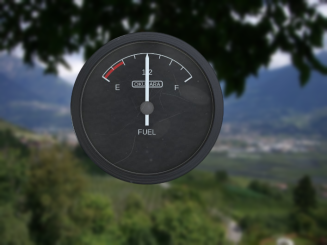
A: 0.5
